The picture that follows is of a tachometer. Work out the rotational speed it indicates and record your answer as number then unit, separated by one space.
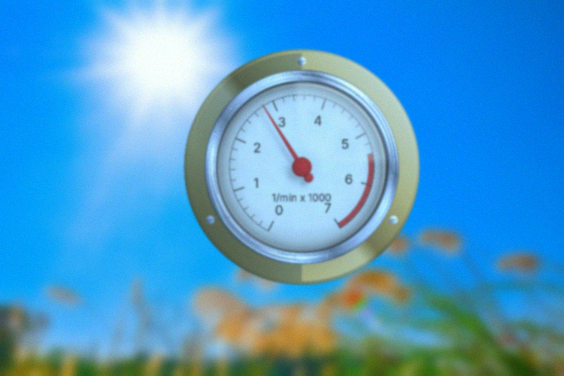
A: 2800 rpm
